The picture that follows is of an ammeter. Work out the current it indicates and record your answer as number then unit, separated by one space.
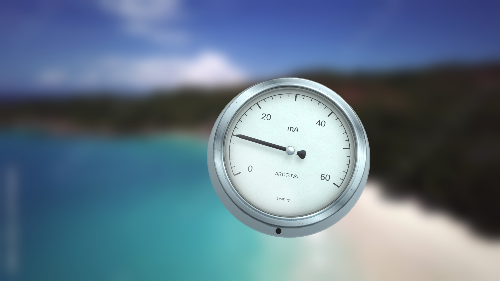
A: 10 mA
